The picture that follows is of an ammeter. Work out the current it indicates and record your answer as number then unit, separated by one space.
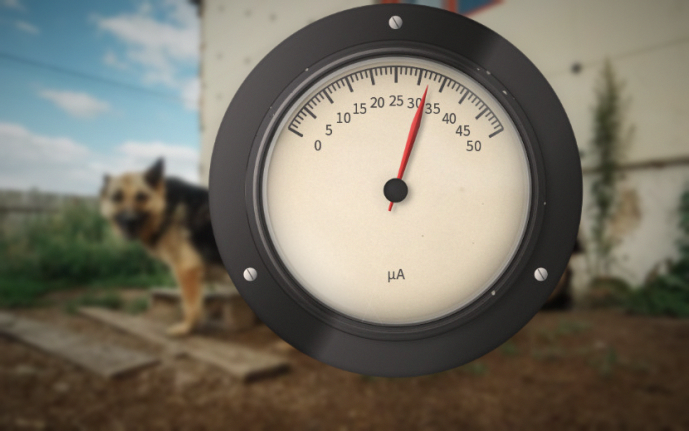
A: 32 µA
